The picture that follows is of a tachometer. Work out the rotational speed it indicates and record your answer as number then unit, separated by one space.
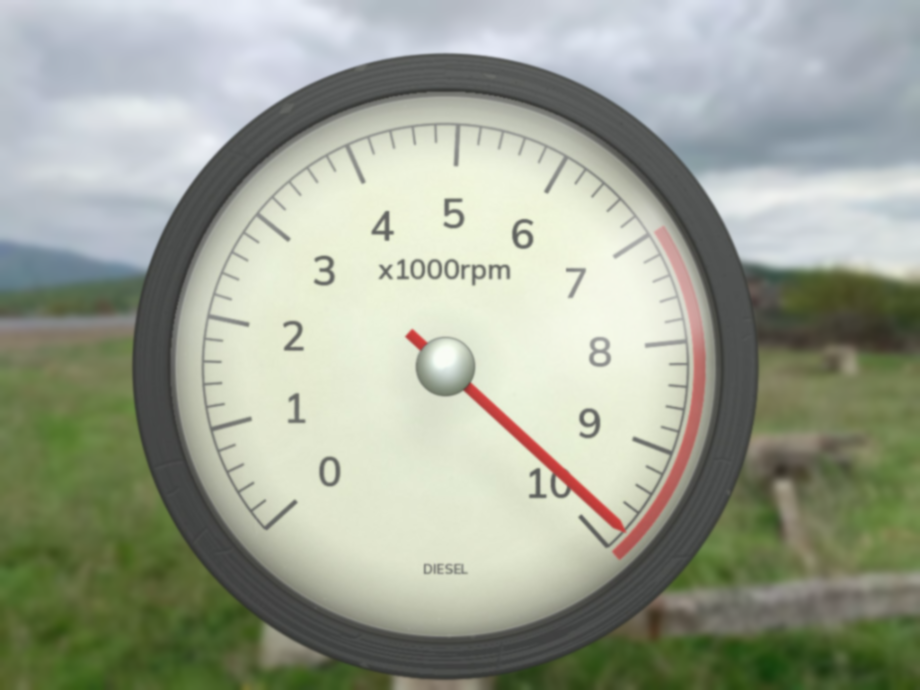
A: 9800 rpm
